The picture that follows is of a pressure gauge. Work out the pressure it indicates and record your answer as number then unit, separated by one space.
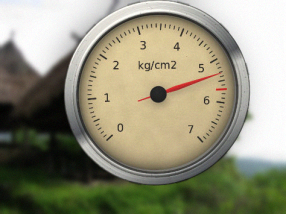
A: 5.3 kg/cm²
